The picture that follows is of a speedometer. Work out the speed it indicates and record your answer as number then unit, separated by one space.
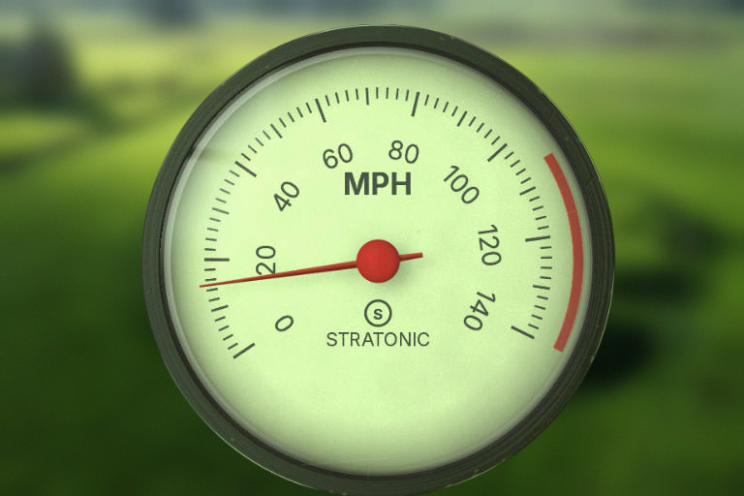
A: 15 mph
